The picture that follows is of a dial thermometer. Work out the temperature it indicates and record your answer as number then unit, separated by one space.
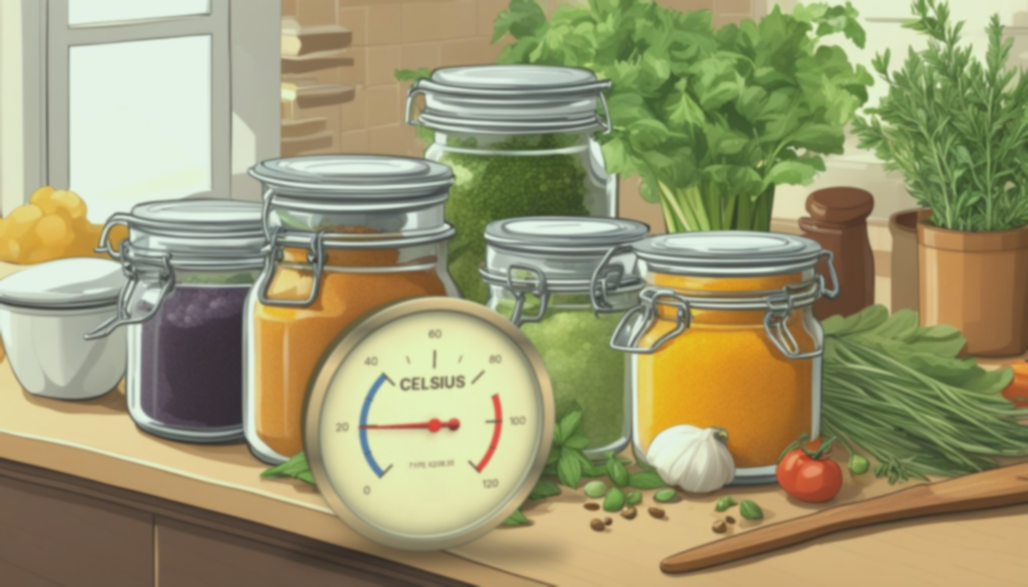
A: 20 °C
